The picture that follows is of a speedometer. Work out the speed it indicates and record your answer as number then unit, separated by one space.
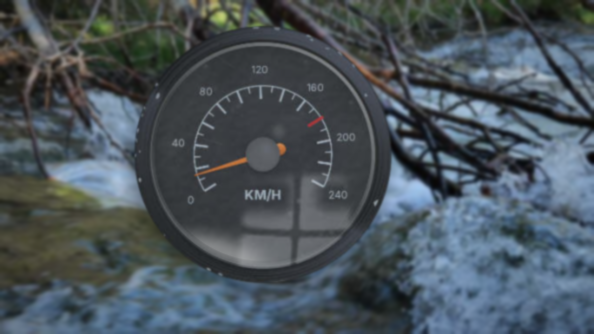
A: 15 km/h
